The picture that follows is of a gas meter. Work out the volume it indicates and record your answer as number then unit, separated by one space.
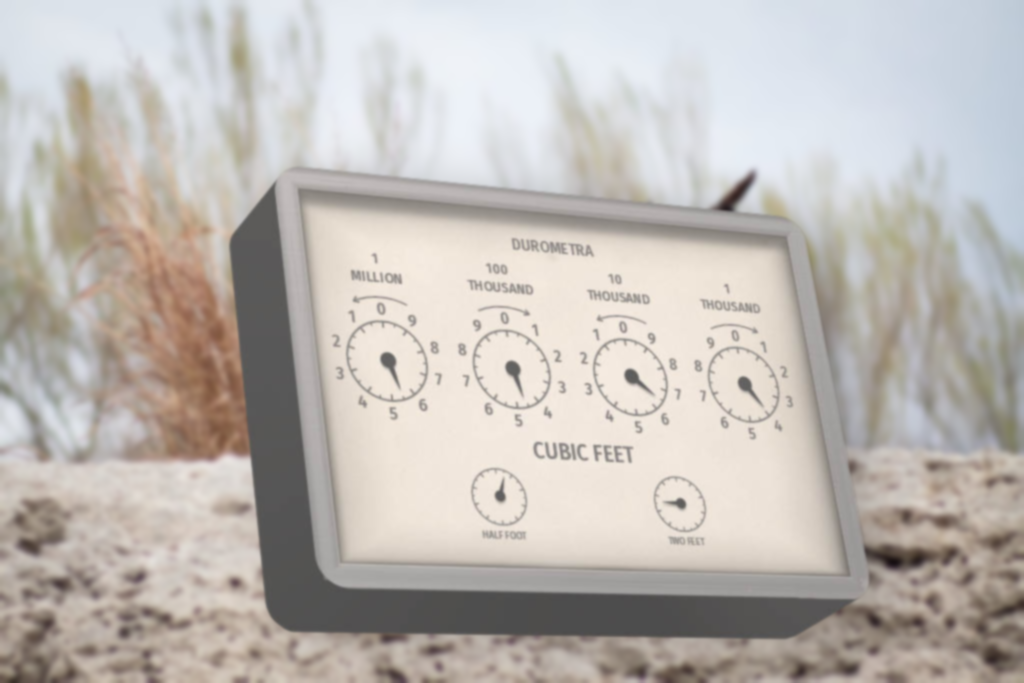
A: 546400 ft³
